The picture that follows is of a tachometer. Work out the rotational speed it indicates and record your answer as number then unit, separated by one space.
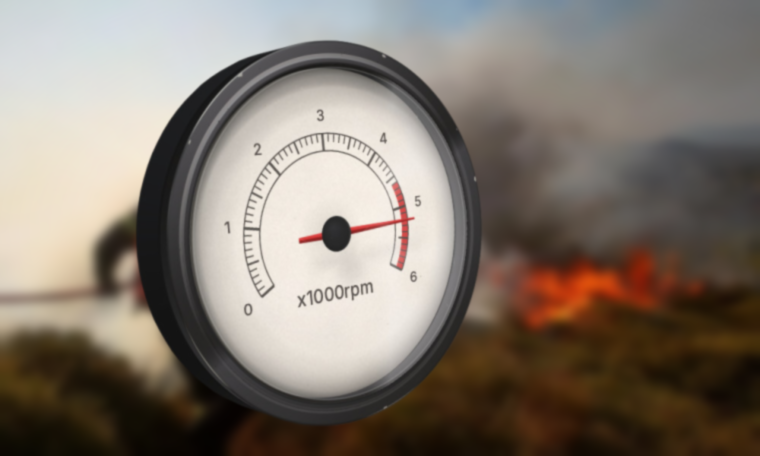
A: 5200 rpm
